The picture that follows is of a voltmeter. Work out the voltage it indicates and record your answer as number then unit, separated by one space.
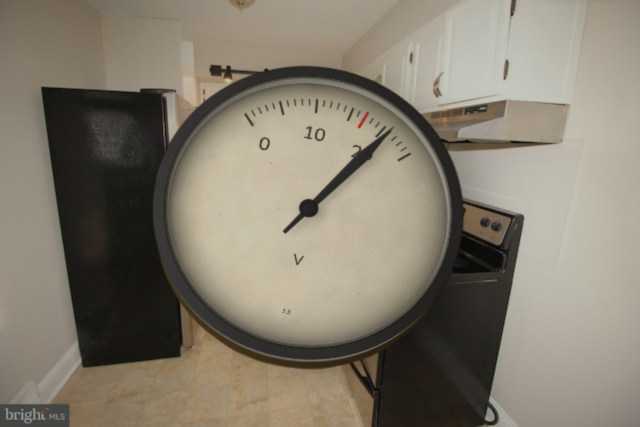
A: 21 V
